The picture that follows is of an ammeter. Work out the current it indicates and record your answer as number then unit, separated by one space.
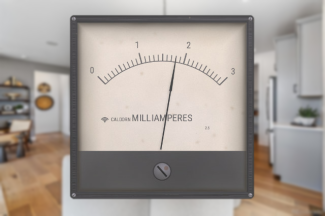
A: 1.8 mA
